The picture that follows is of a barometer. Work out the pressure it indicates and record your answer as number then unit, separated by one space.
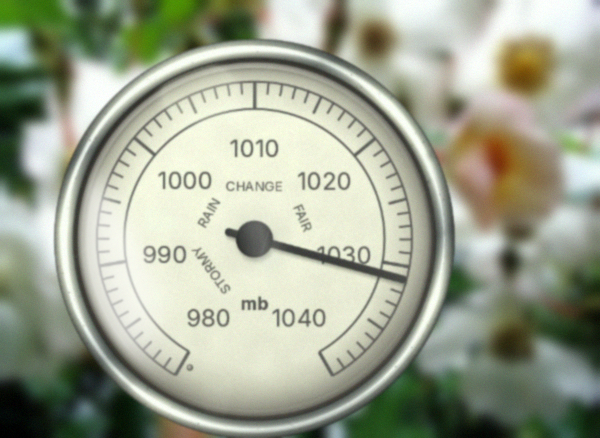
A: 1031 mbar
